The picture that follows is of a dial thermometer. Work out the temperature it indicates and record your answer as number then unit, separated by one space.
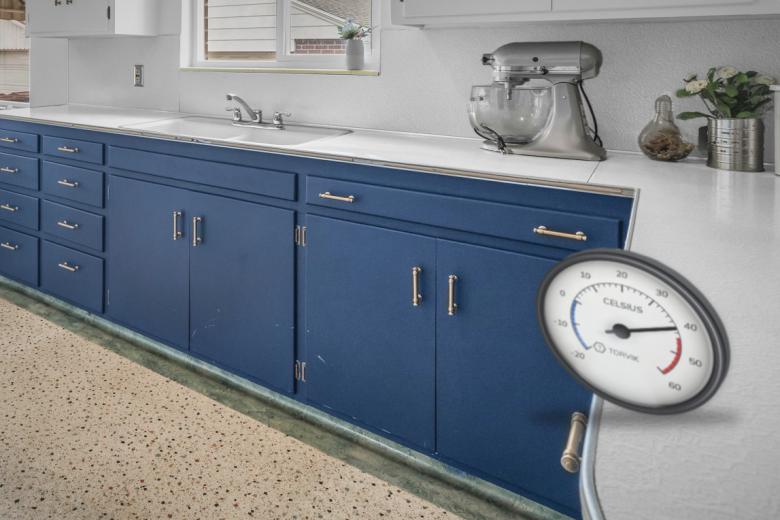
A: 40 °C
